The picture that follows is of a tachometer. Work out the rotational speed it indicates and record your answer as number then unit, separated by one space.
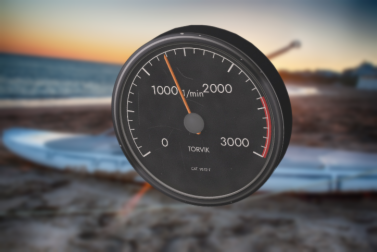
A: 1300 rpm
